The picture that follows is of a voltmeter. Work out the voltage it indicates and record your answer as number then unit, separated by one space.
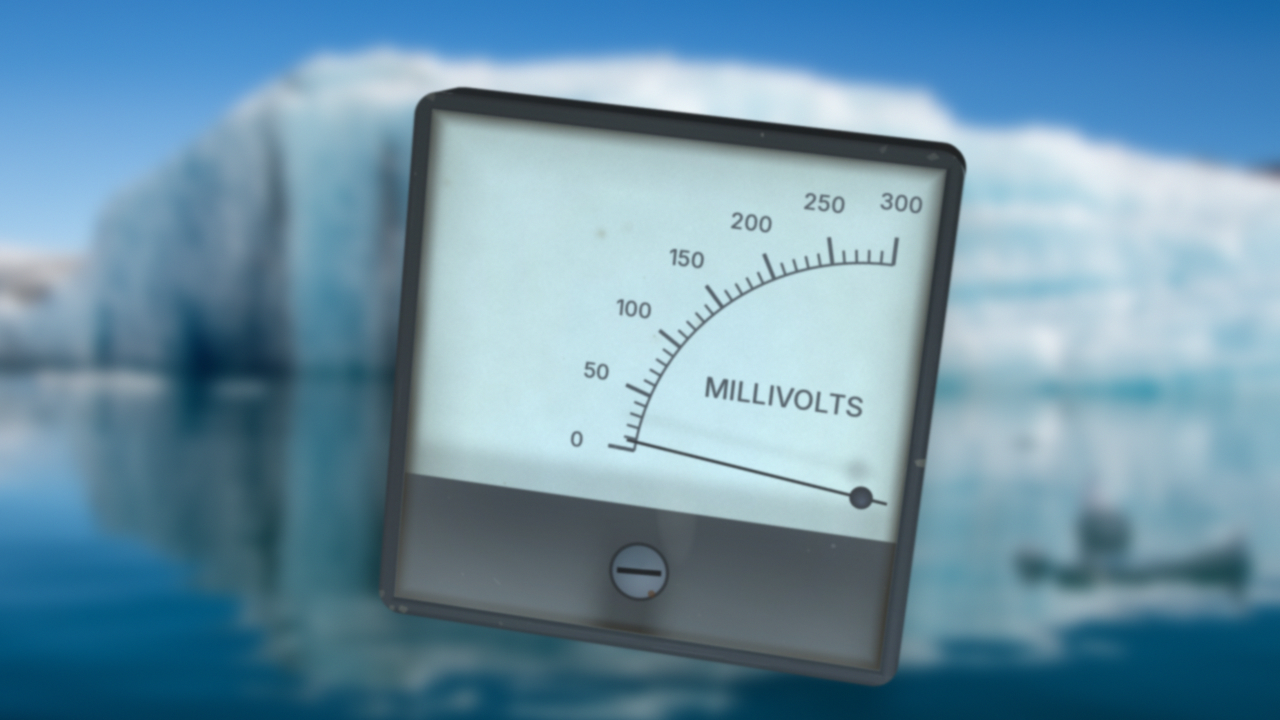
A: 10 mV
